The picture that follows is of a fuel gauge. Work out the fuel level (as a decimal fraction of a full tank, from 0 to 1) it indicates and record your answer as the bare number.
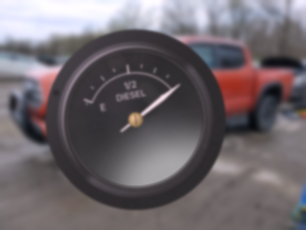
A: 1
